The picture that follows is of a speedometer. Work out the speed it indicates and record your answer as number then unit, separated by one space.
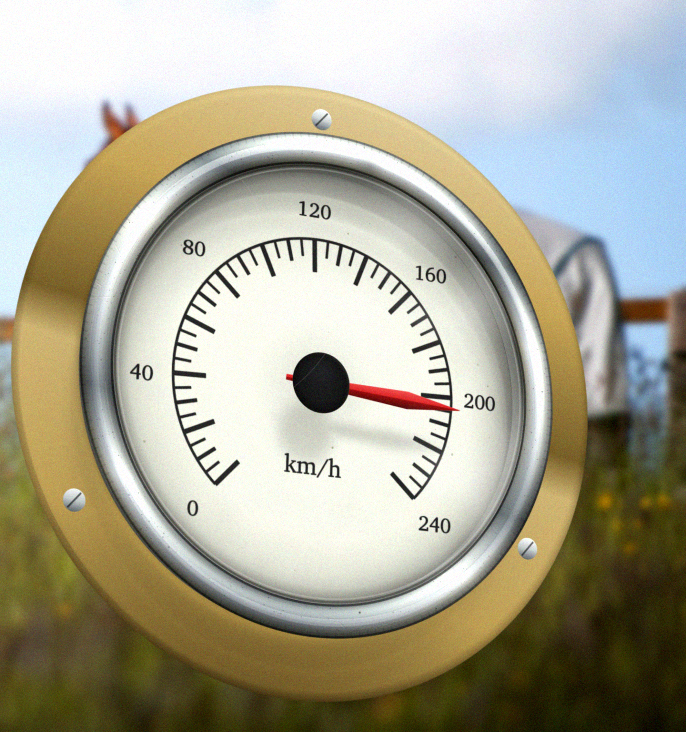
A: 205 km/h
